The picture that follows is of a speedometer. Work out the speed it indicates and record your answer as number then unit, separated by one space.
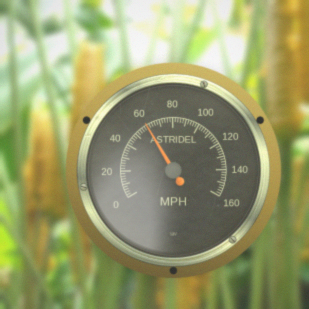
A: 60 mph
